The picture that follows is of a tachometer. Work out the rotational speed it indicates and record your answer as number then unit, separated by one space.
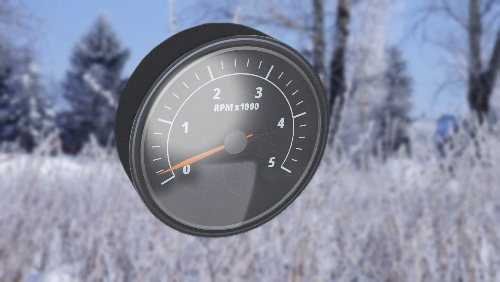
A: 200 rpm
